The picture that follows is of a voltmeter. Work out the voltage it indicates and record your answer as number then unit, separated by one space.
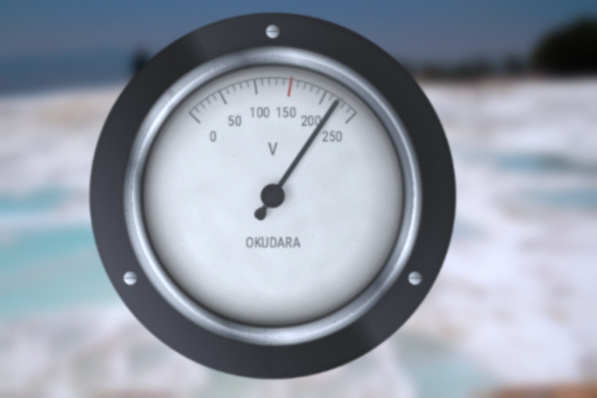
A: 220 V
